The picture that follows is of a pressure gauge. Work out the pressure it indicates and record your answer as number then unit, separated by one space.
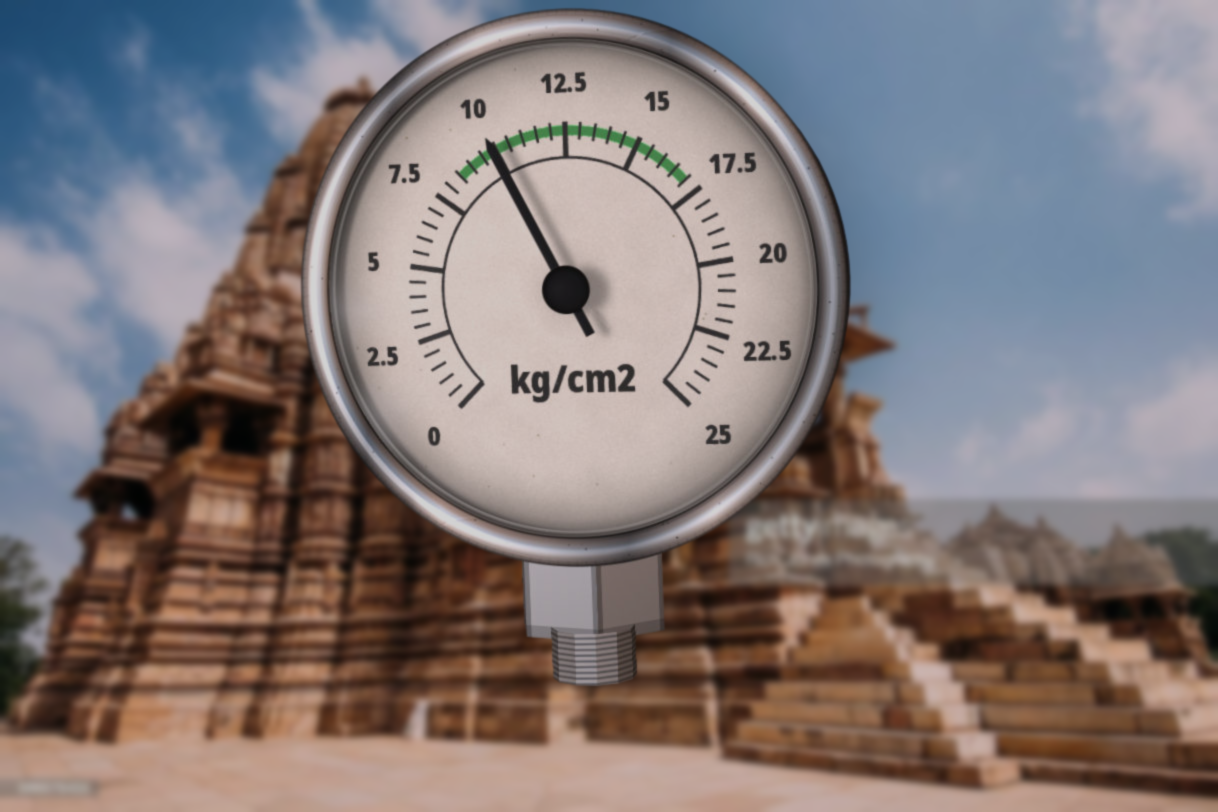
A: 10 kg/cm²
